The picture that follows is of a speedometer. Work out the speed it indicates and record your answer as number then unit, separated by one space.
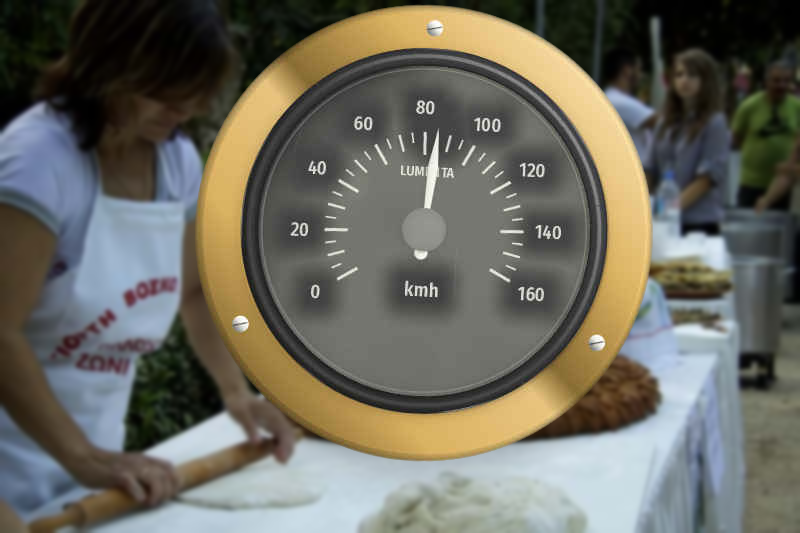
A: 85 km/h
